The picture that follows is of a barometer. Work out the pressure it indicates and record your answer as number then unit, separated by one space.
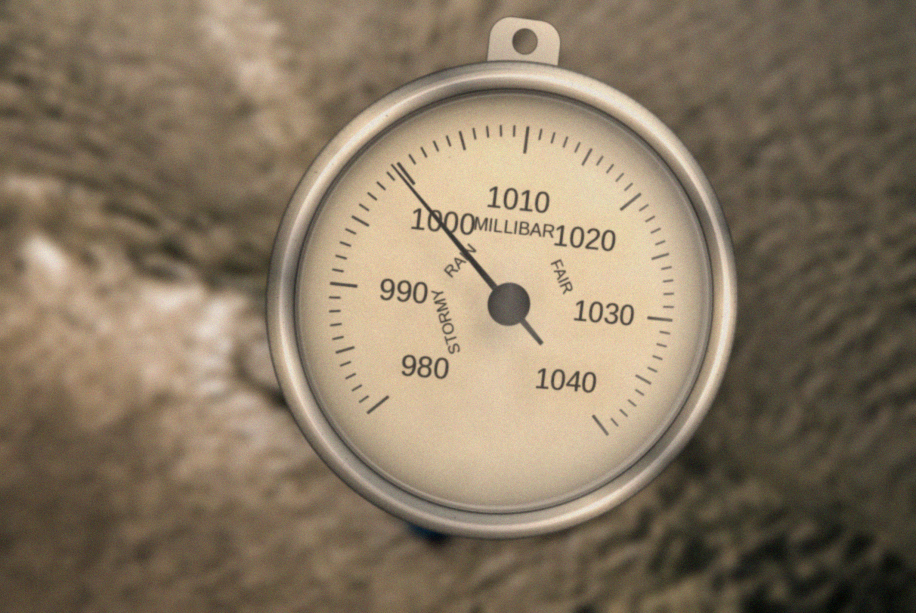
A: 999.5 mbar
